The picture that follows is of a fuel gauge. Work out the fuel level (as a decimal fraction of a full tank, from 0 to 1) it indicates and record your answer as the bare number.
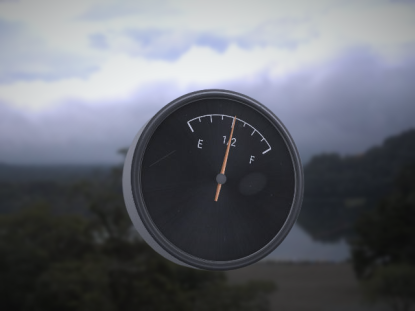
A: 0.5
